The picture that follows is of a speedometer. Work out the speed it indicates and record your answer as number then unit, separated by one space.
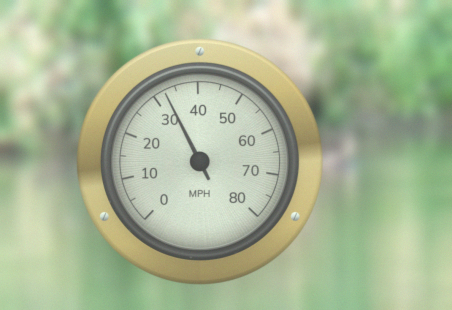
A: 32.5 mph
